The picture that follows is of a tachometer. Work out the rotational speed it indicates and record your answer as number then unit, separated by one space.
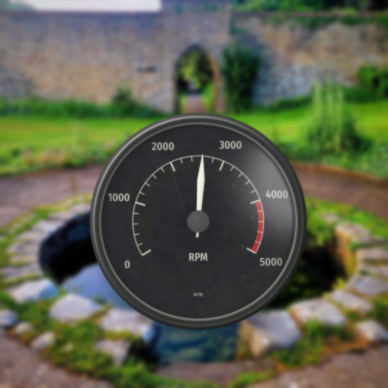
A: 2600 rpm
